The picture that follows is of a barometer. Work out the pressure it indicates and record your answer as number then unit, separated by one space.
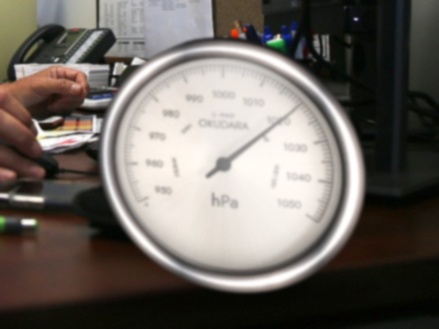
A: 1020 hPa
